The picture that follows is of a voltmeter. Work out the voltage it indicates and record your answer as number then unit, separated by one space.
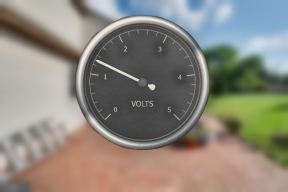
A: 1.3 V
